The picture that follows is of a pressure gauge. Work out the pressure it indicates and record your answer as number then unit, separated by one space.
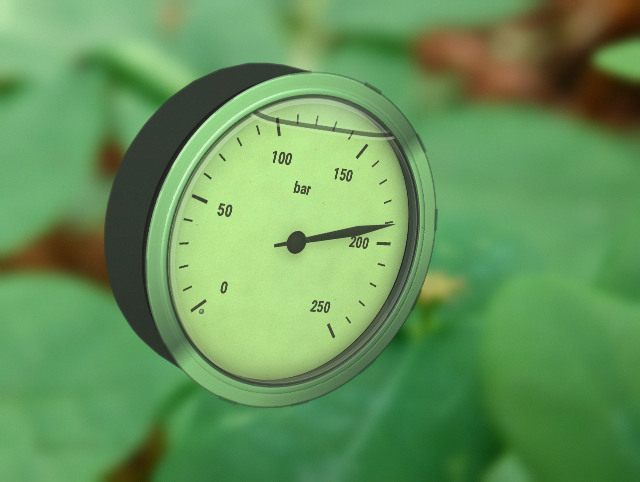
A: 190 bar
